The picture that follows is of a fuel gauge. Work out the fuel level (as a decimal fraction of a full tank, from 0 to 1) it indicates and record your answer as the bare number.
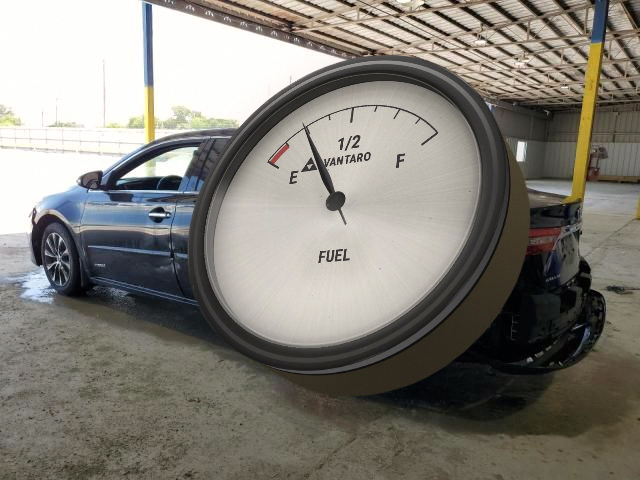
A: 0.25
